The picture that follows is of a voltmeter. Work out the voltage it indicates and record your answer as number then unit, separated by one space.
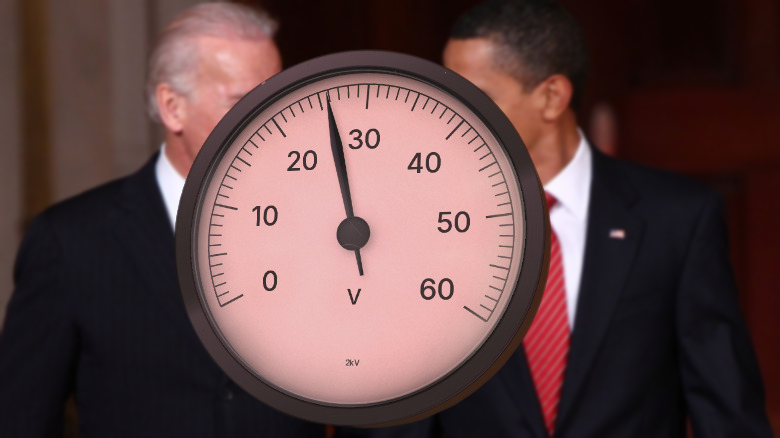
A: 26 V
